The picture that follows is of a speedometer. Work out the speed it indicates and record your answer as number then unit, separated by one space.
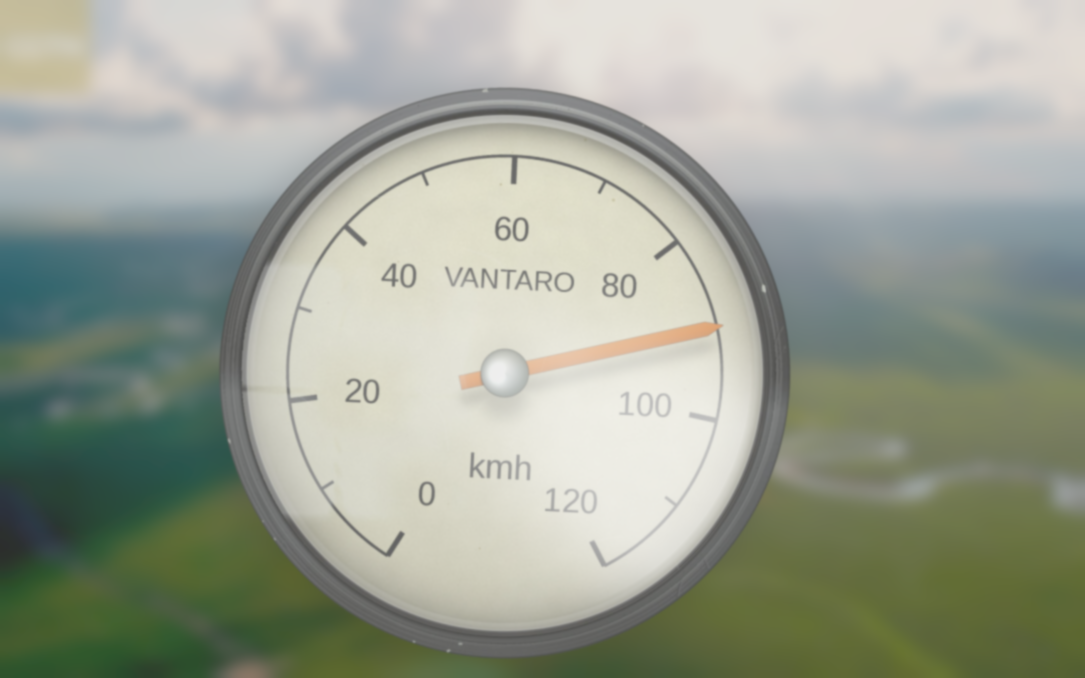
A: 90 km/h
